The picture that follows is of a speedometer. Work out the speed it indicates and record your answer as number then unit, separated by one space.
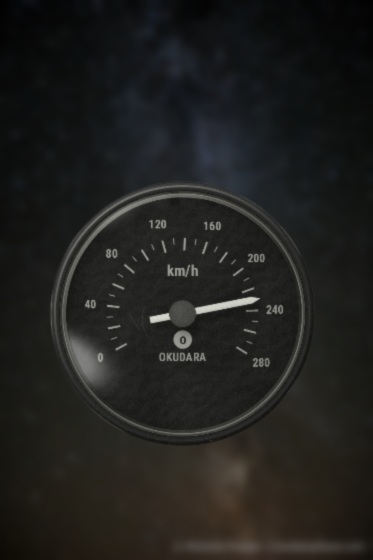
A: 230 km/h
